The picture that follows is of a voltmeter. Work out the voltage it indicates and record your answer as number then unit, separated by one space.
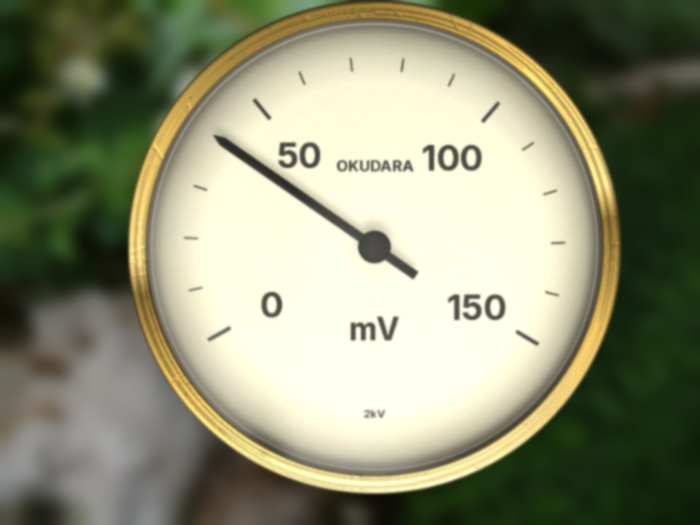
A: 40 mV
